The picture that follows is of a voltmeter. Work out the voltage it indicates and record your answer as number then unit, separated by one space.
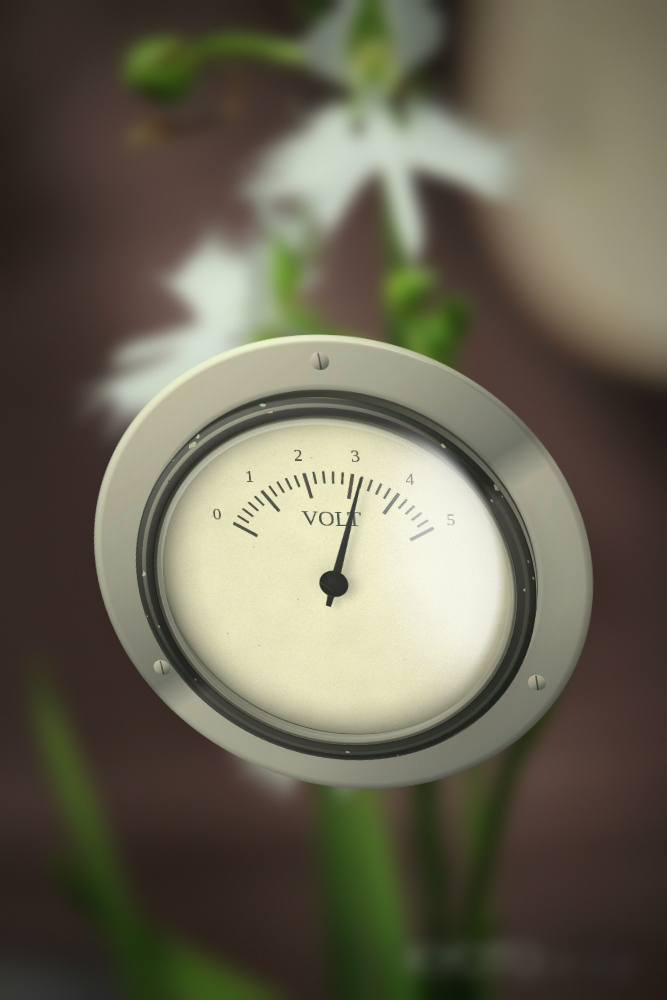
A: 3.2 V
